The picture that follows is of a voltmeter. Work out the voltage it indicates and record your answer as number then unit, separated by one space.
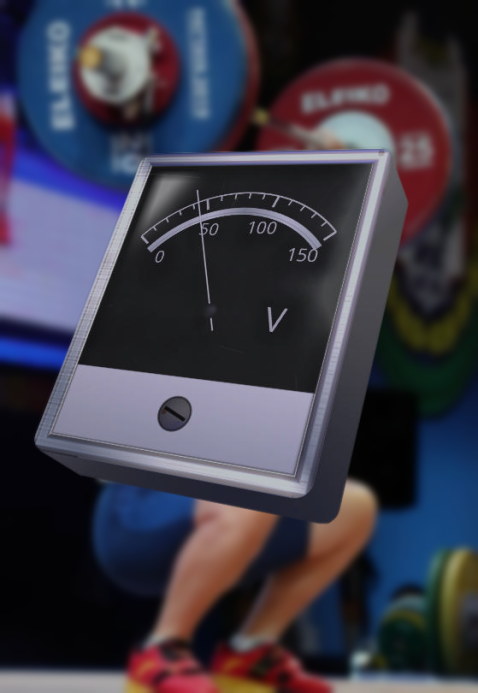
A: 45 V
